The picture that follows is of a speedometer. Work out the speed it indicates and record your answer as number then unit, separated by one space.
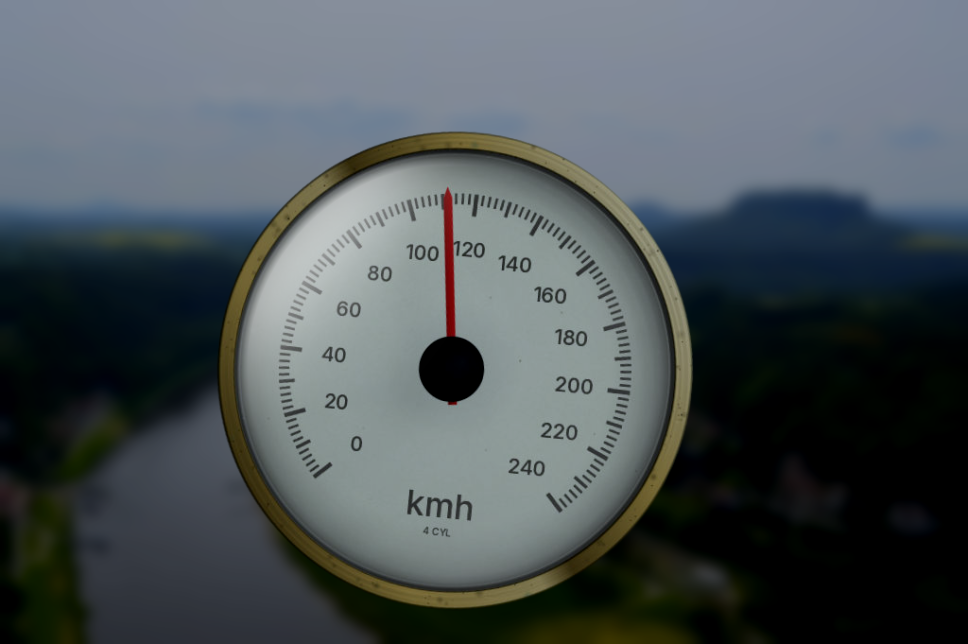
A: 112 km/h
